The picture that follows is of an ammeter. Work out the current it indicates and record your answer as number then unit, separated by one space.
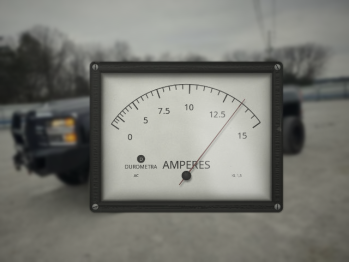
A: 13.5 A
